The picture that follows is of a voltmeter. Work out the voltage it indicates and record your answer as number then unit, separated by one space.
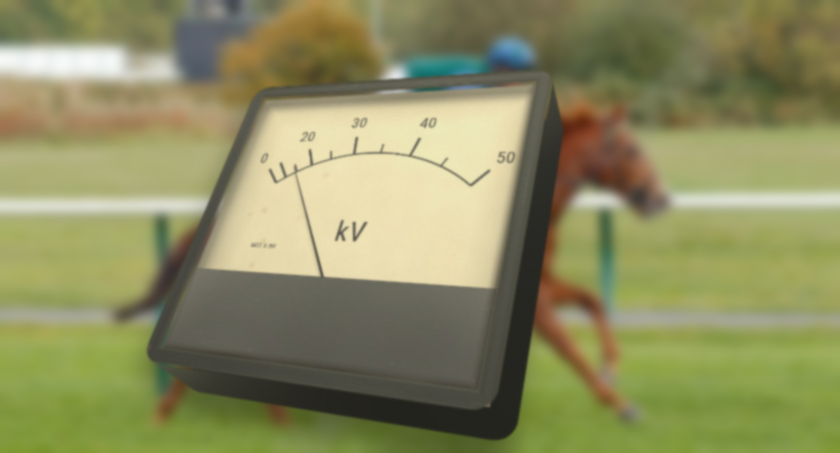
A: 15 kV
